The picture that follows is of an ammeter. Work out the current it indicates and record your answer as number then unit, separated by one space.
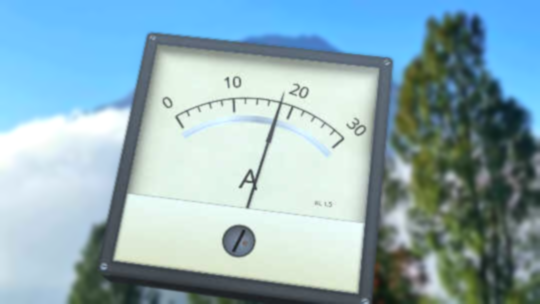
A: 18 A
